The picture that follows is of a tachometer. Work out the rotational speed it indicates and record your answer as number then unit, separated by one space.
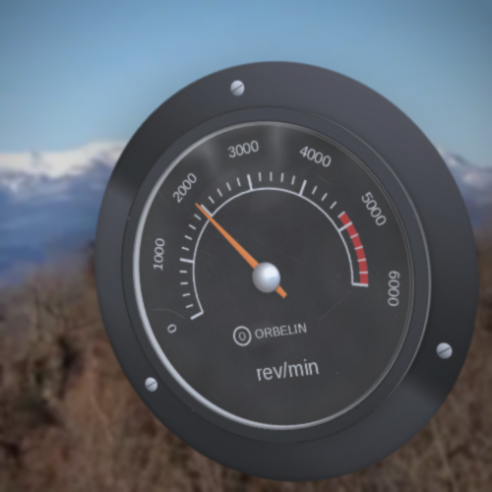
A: 2000 rpm
